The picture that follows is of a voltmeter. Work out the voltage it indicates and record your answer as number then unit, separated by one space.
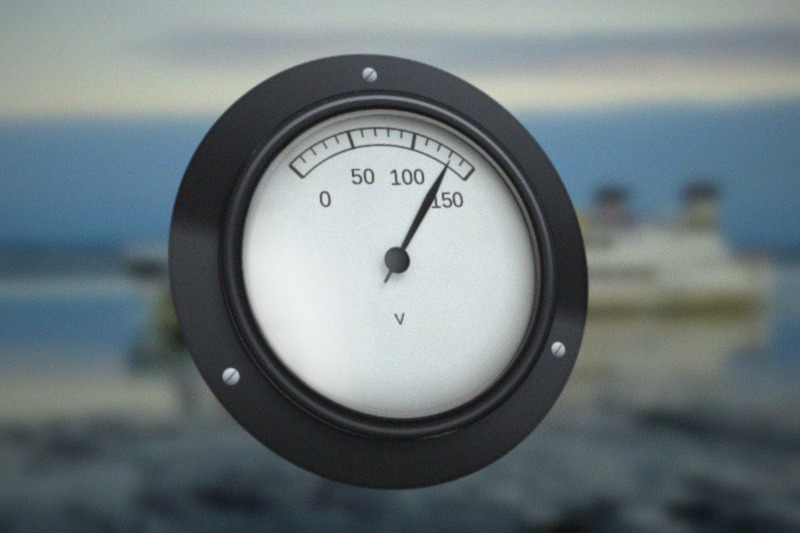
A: 130 V
